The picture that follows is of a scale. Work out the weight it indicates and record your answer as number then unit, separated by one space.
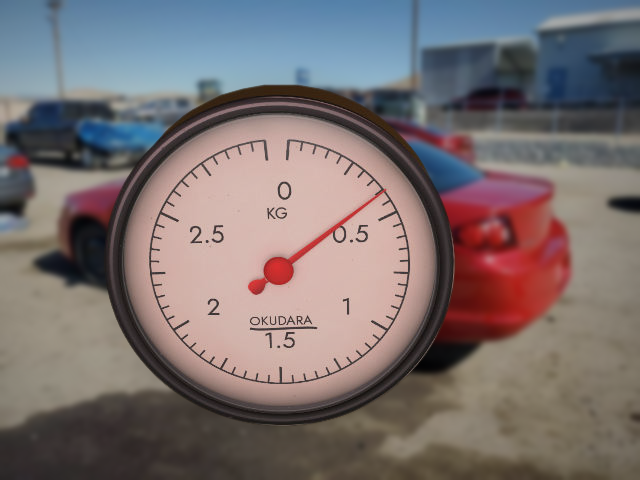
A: 0.4 kg
